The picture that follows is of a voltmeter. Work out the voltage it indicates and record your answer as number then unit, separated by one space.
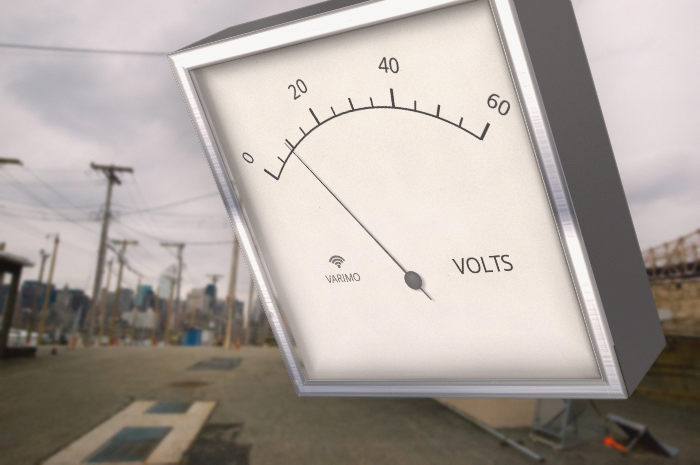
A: 10 V
